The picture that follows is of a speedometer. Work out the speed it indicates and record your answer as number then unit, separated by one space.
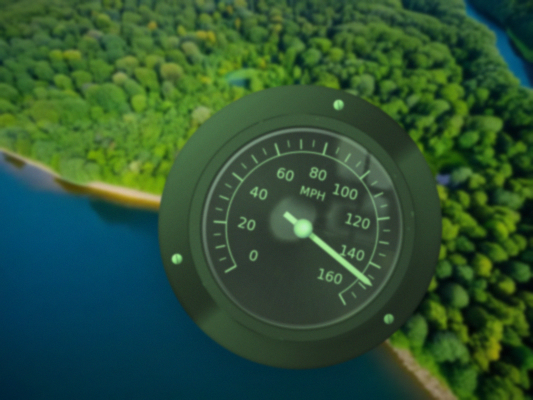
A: 147.5 mph
